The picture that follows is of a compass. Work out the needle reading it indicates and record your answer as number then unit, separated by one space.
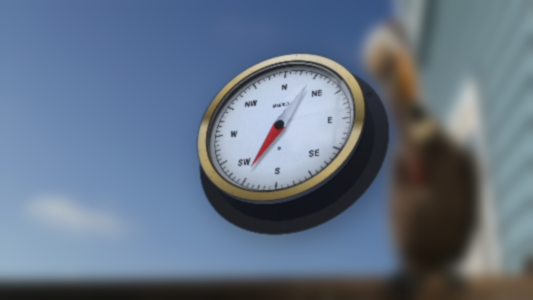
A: 210 °
